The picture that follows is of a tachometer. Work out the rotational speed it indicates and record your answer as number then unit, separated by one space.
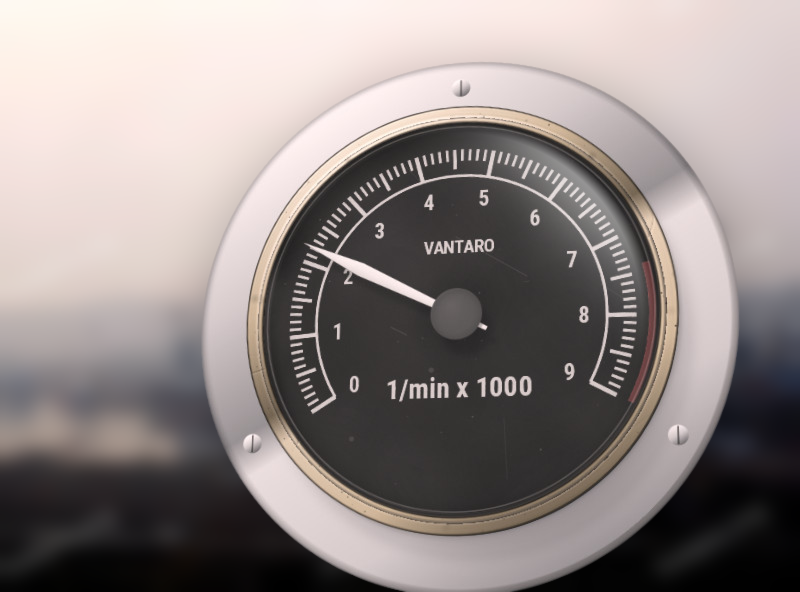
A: 2200 rpm
